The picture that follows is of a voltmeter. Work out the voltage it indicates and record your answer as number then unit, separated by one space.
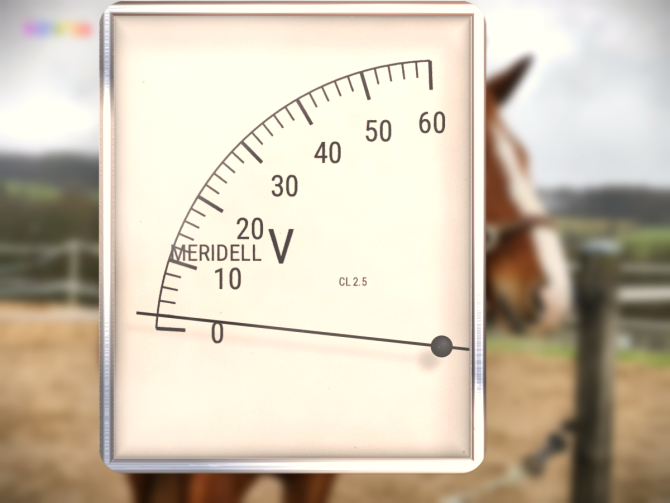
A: 2 V
